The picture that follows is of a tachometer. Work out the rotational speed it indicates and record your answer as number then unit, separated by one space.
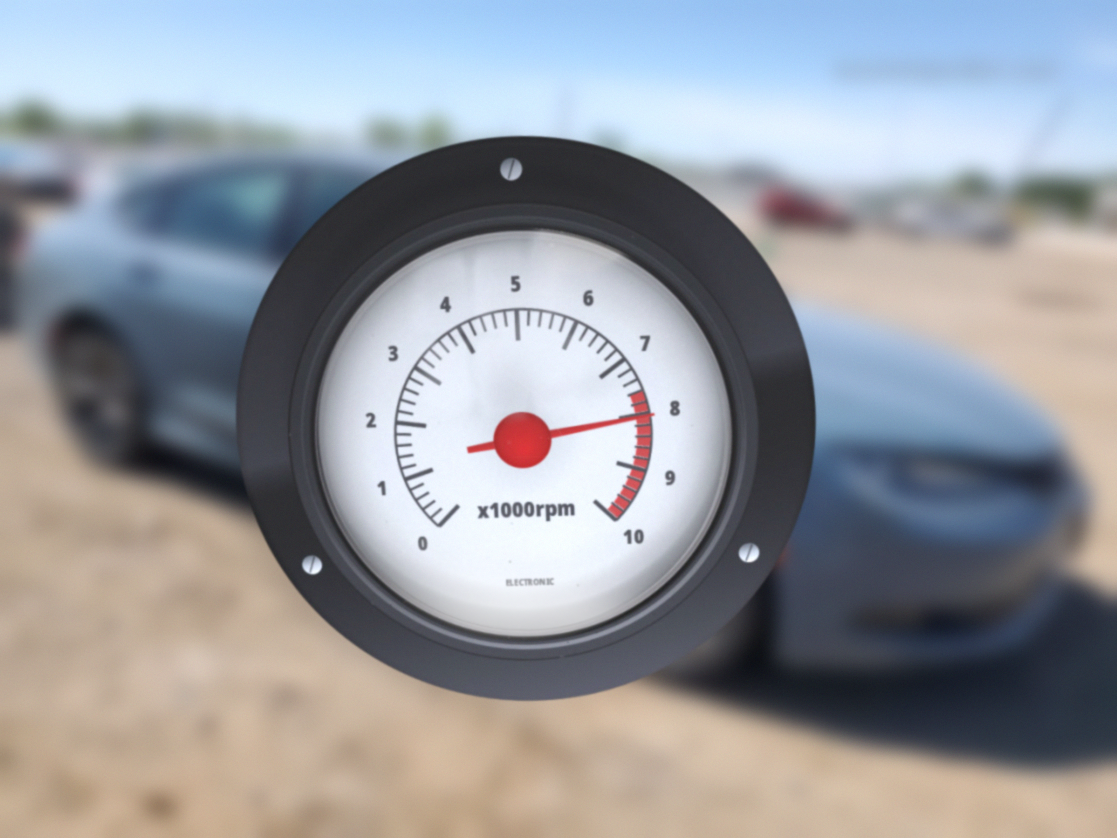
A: 8000 rpm
